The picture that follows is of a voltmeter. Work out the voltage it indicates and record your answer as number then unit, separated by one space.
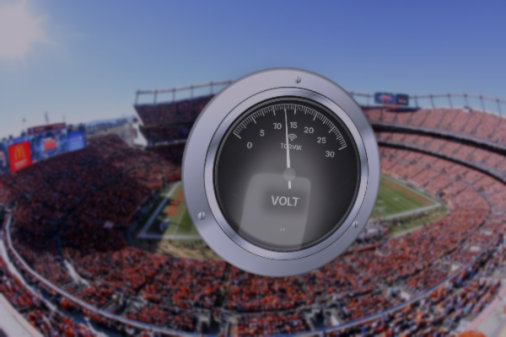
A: 12.5 V
